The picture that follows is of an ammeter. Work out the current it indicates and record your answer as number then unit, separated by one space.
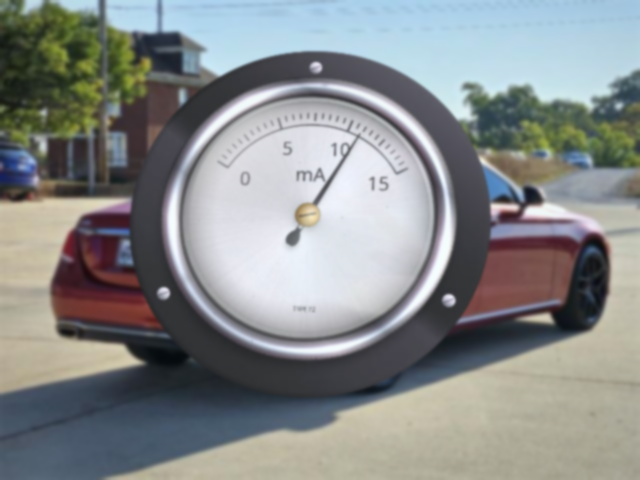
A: 11 mA
